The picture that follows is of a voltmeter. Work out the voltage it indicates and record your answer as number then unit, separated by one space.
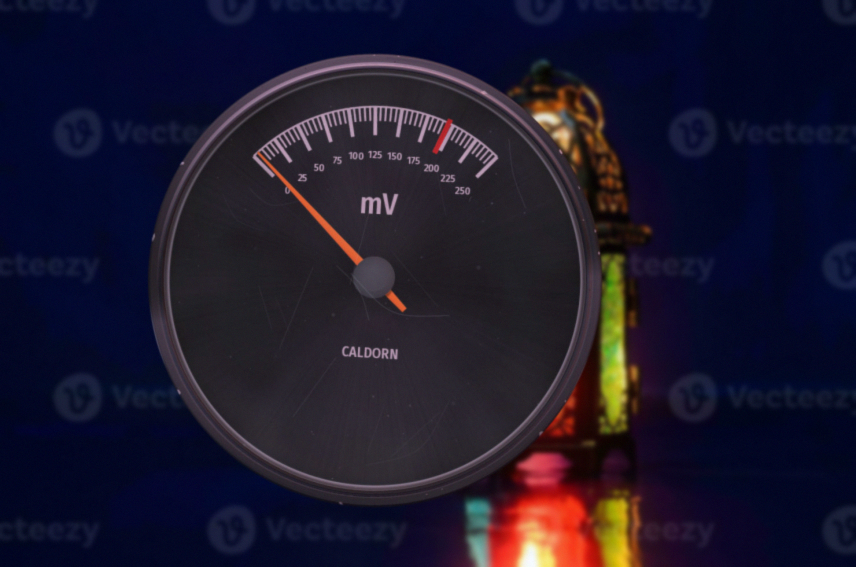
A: 5 mV
